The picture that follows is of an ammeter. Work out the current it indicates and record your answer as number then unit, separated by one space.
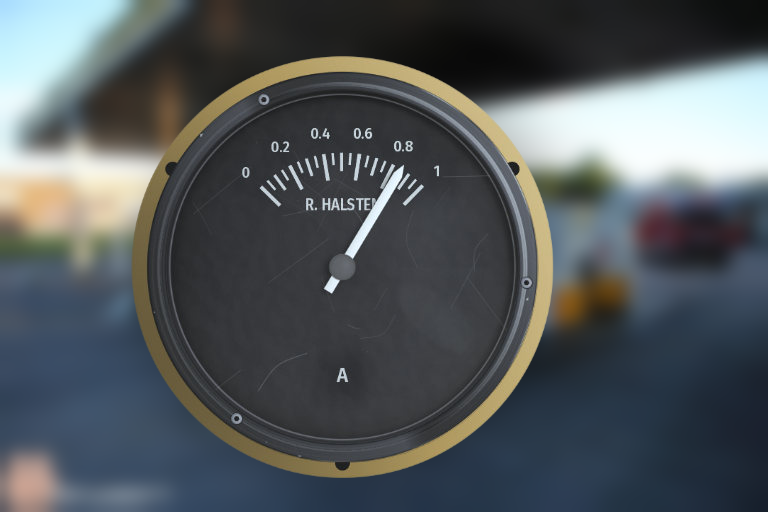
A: 0.85 A
